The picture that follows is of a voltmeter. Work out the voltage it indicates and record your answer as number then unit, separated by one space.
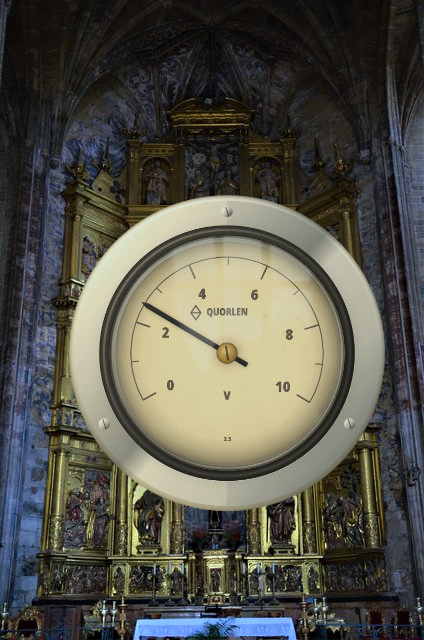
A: 2.5 V
